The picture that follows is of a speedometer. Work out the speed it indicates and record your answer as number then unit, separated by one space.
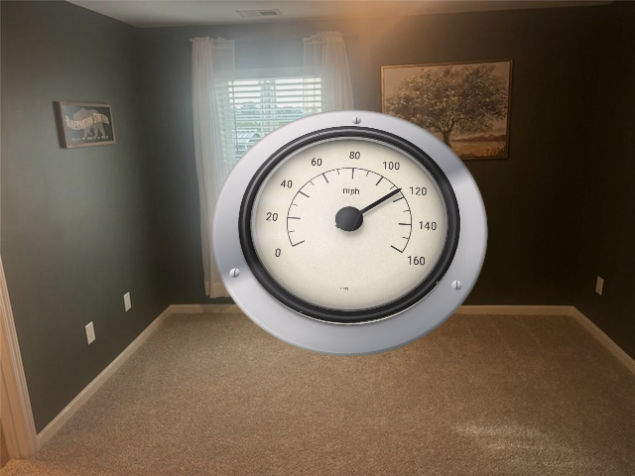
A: 115 mph
